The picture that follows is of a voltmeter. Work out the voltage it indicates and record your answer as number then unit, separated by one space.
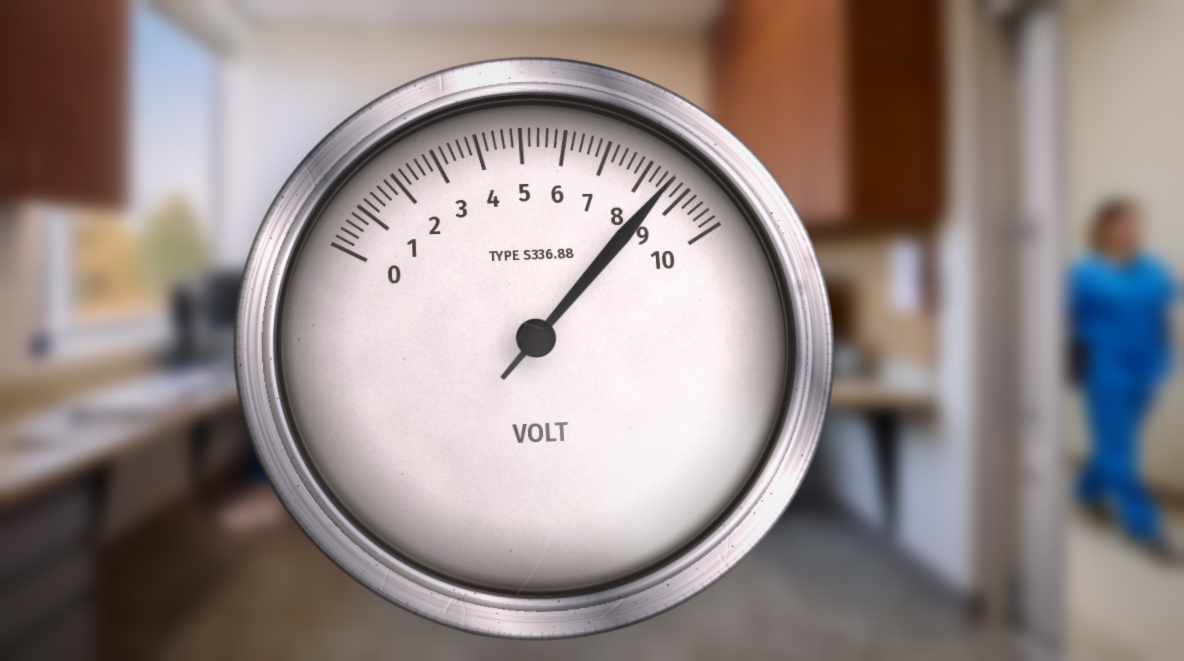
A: 8.6 V
